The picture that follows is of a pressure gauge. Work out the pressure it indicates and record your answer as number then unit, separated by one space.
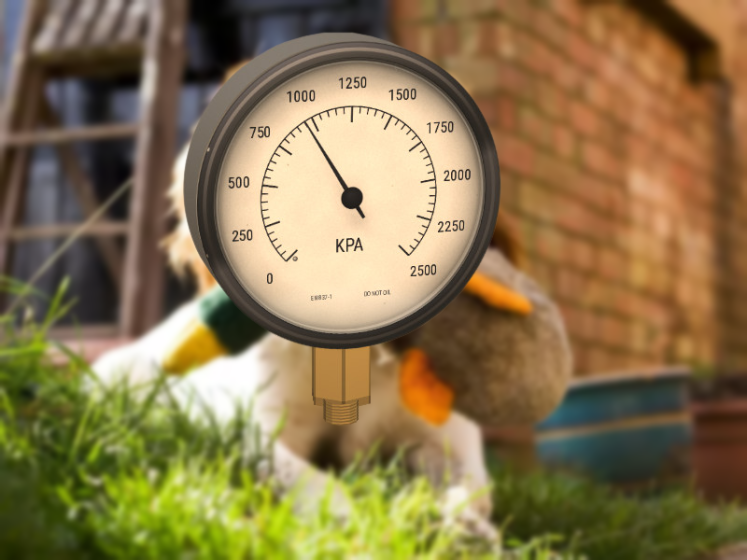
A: 950 kPa
